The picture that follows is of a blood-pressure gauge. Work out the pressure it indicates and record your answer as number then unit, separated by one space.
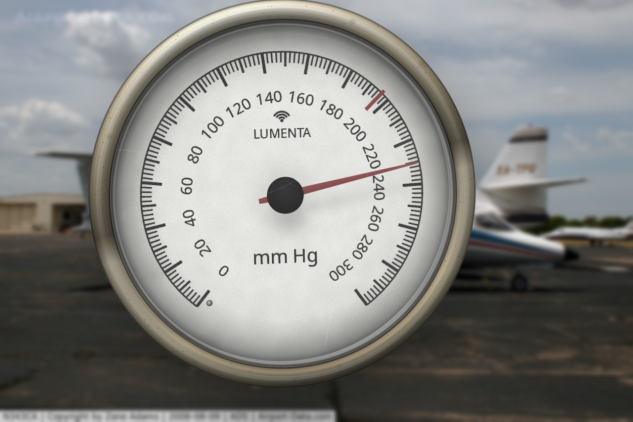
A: 230 mmHg
